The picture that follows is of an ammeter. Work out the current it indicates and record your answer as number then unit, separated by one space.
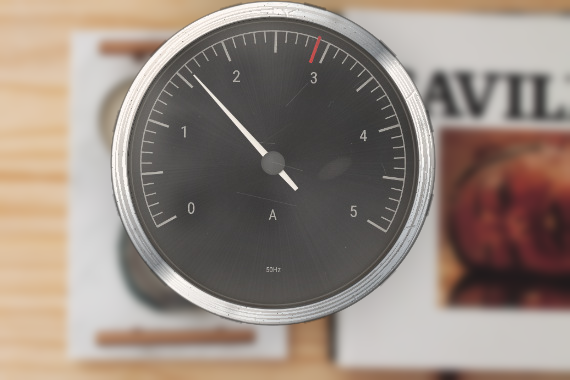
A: 1.6 A
